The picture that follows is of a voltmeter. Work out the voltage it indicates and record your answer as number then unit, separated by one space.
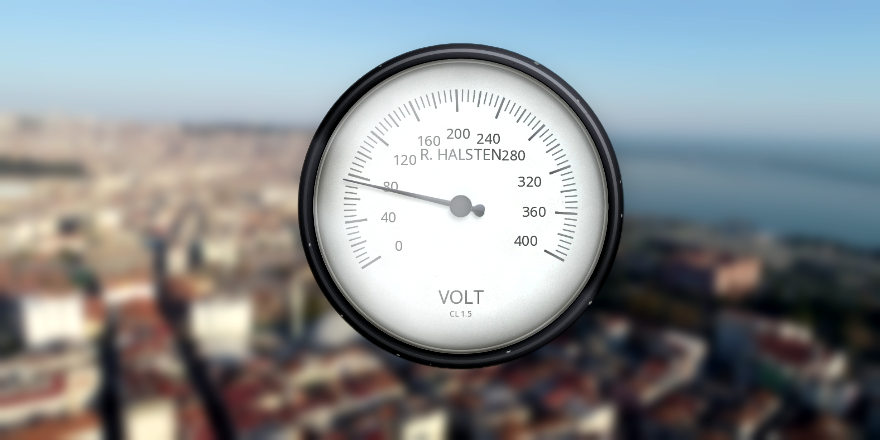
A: 75 V
